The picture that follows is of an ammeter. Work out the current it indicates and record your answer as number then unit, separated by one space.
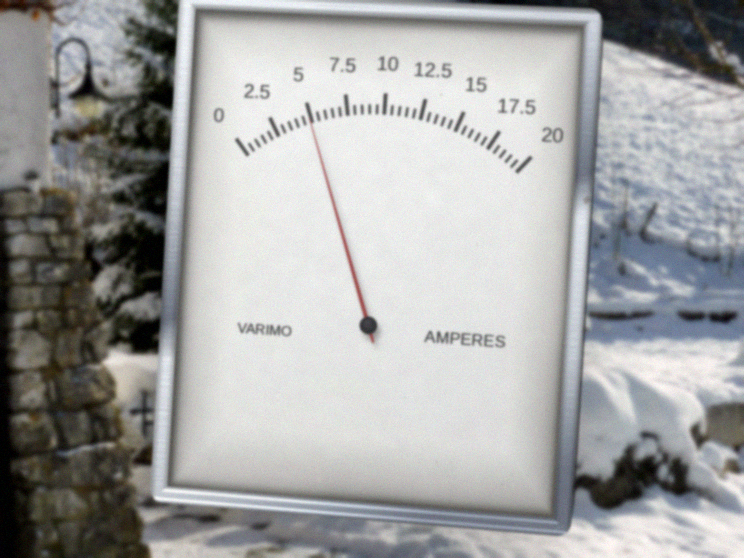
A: 5 A
